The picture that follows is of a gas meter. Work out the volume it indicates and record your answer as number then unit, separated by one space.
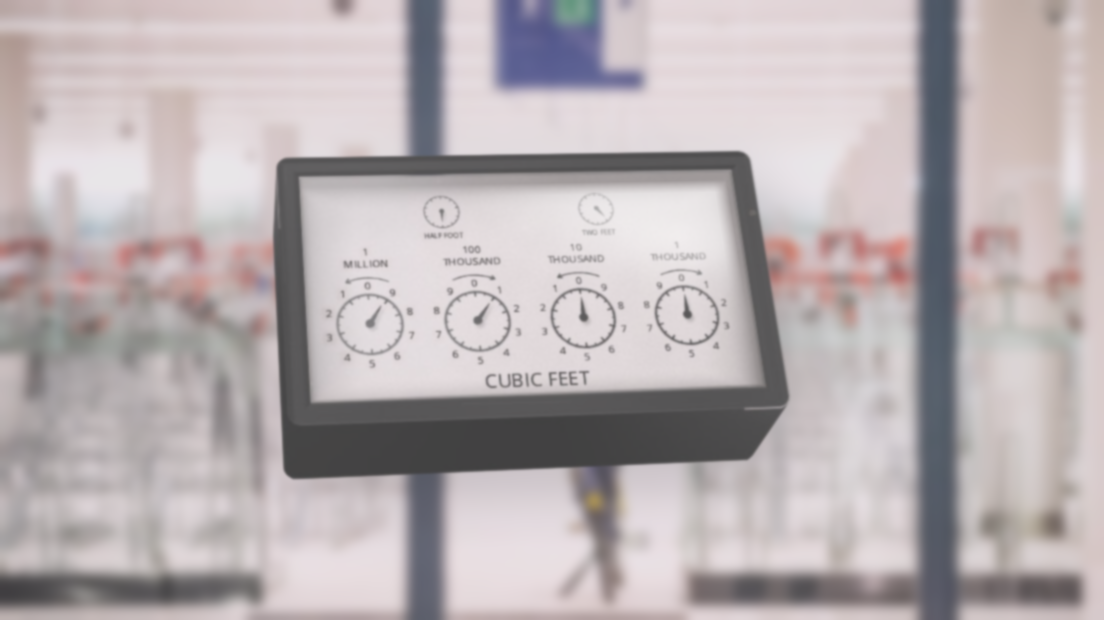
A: 910000 ft³
